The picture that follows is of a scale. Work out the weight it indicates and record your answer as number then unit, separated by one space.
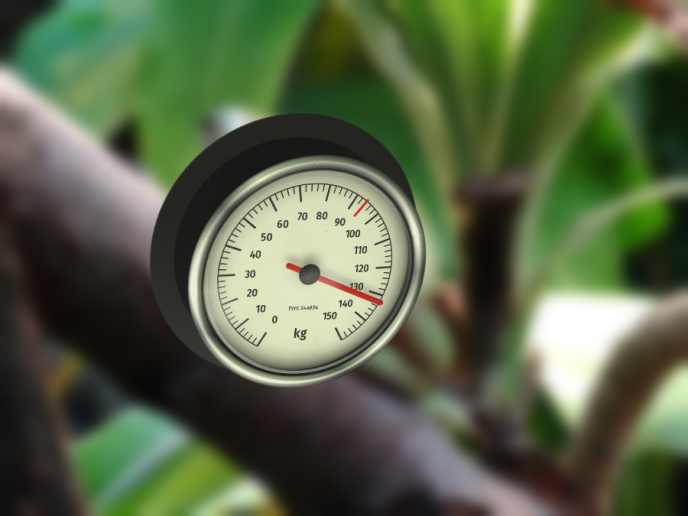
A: 132 kg
